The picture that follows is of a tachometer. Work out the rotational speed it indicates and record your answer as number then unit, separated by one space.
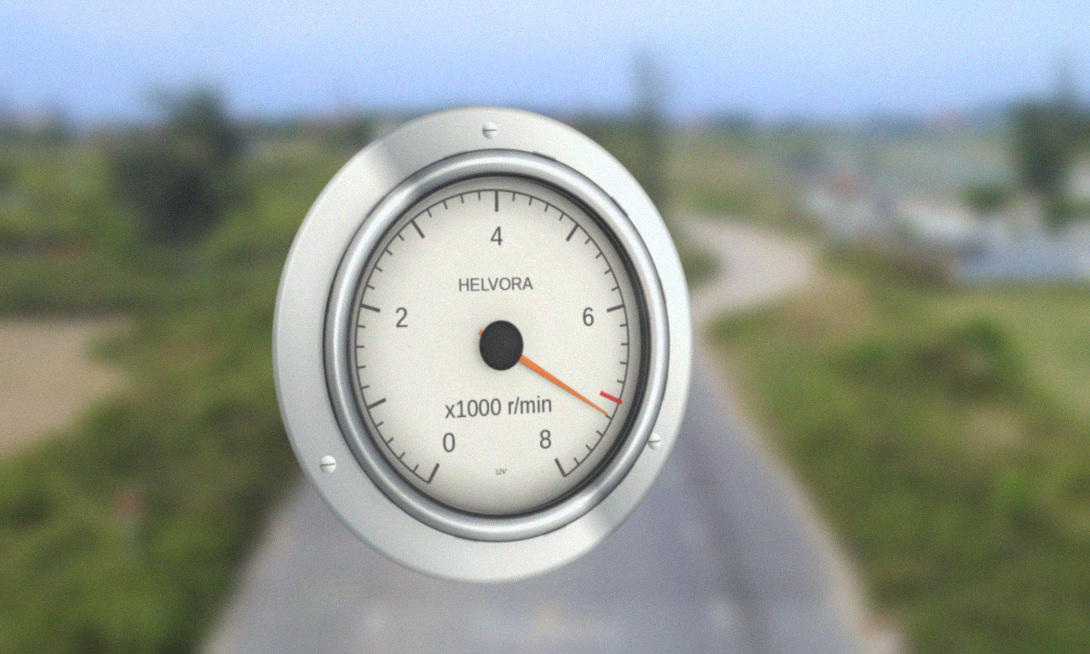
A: 7200 rpm
